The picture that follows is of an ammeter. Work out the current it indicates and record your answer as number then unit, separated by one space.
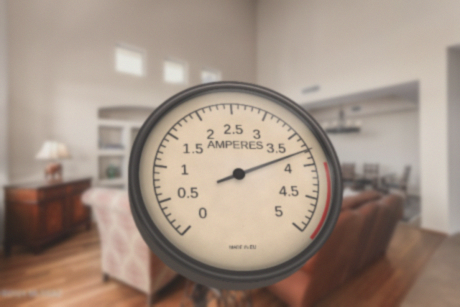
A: 3.8 A
